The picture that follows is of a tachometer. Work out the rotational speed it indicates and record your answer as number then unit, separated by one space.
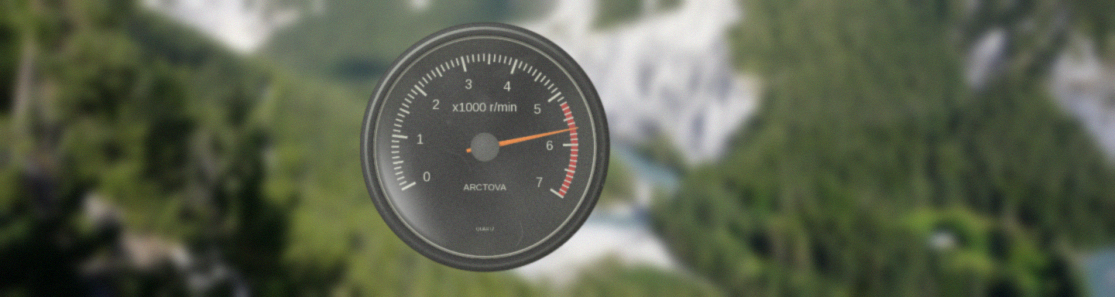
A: 5700 rpm
